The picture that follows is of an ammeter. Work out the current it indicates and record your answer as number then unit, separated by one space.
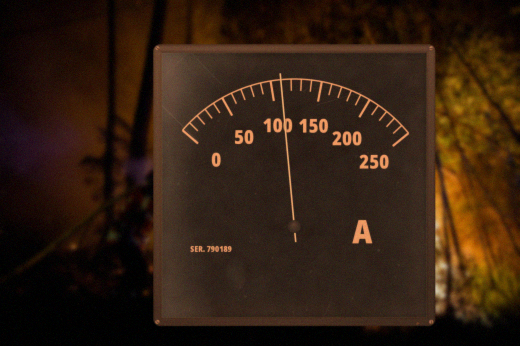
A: 110 A
